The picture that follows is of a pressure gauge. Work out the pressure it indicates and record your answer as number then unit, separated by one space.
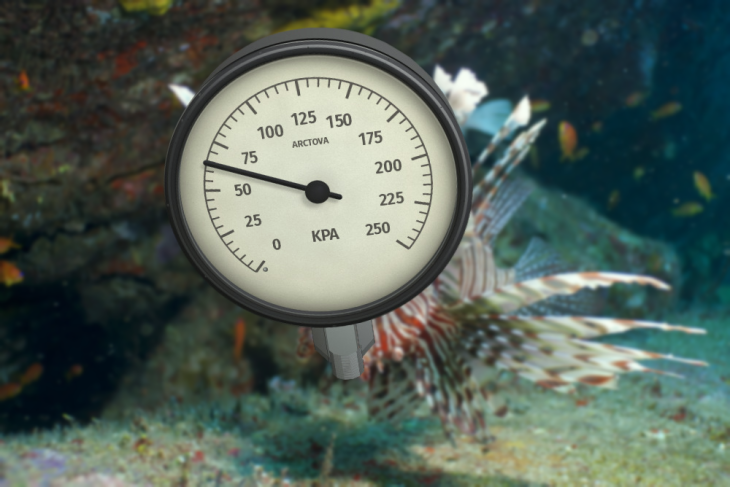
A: 65 kPa
